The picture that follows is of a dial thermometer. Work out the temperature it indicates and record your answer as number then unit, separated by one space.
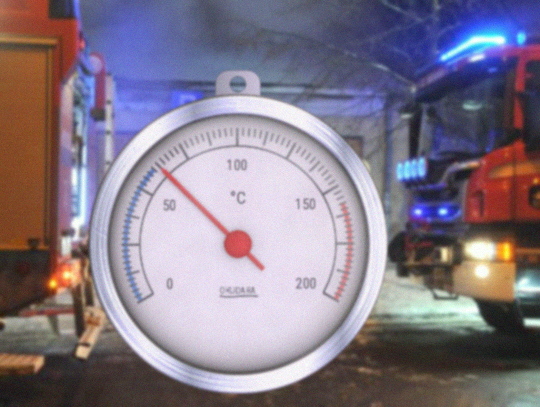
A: 62.5 °C
